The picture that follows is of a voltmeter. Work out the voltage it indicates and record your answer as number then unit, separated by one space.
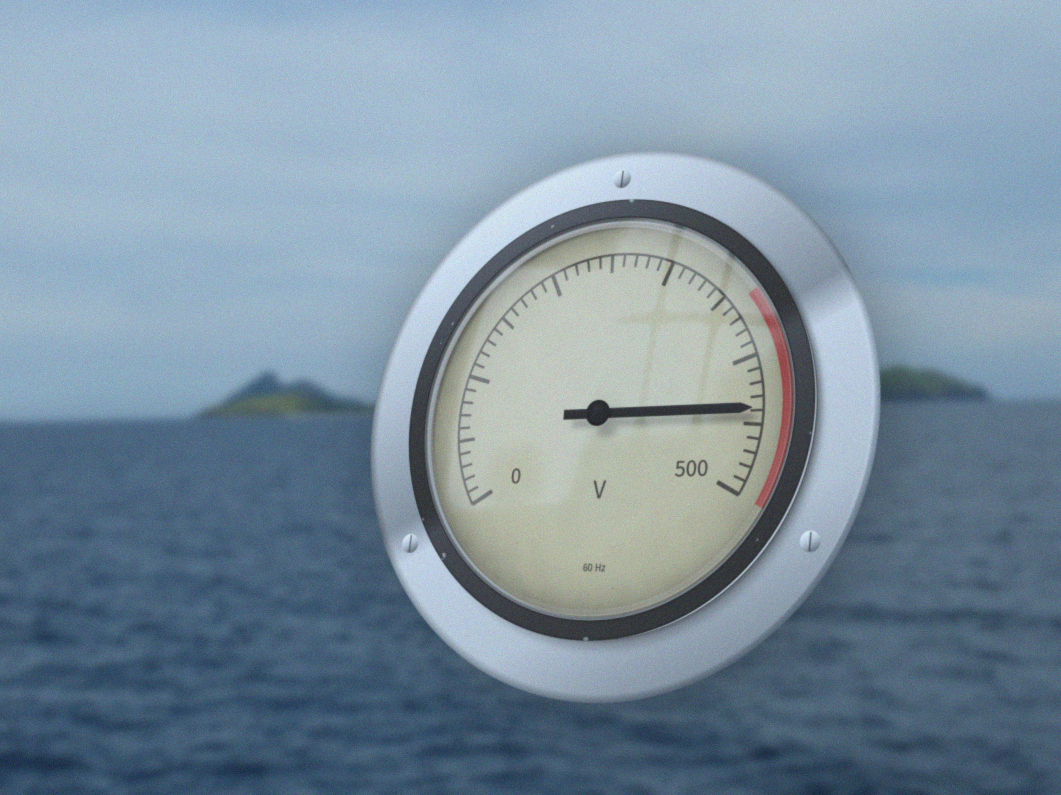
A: 440 V
